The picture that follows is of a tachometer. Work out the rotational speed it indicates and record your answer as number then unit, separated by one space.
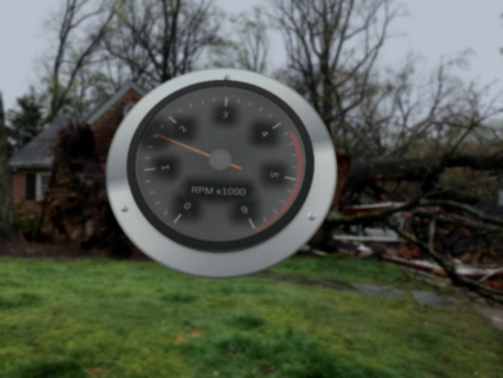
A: 1600 rpm
